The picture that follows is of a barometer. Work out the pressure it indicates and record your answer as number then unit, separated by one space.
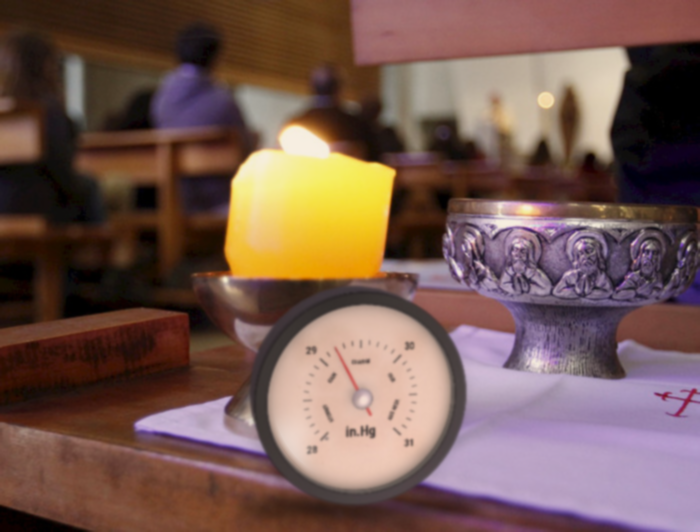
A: 29.2 inHg
